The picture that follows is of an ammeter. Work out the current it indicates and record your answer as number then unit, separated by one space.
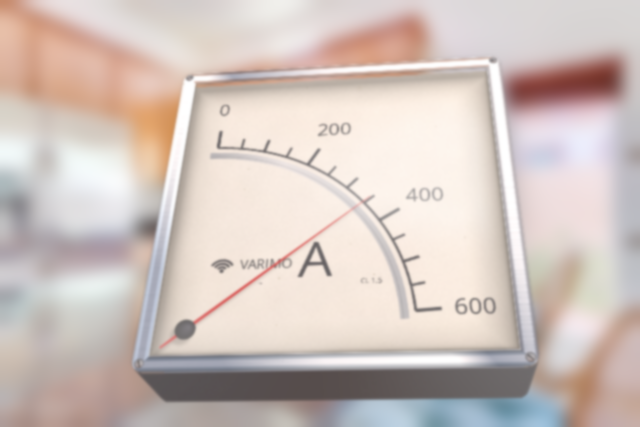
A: 350 A
